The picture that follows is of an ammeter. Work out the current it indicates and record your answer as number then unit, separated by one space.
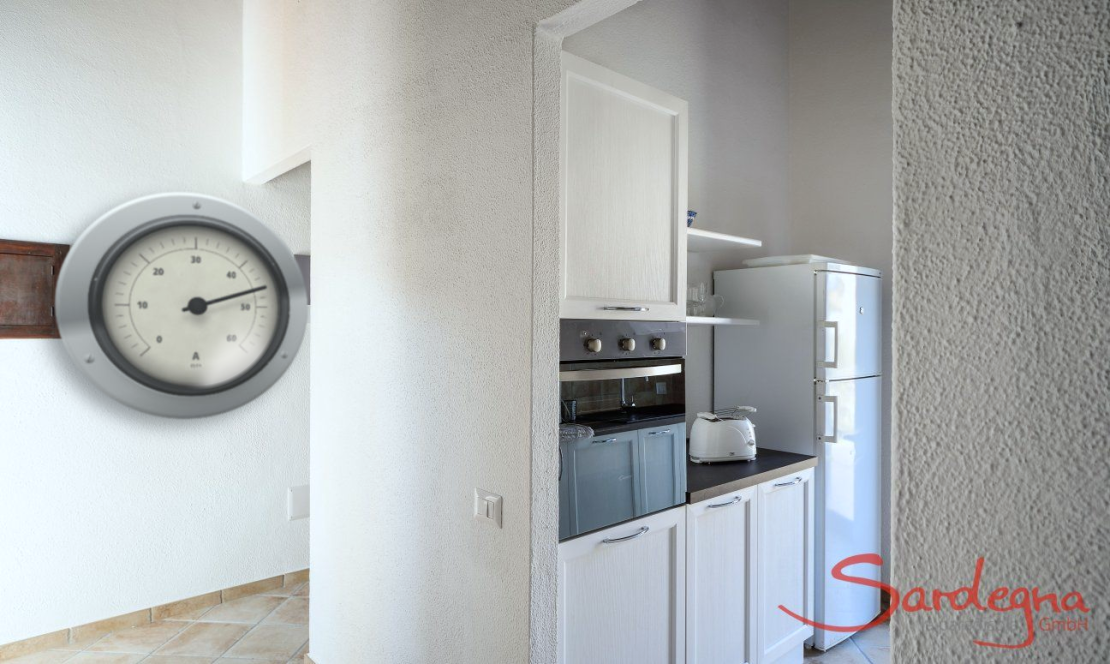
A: 46 A
